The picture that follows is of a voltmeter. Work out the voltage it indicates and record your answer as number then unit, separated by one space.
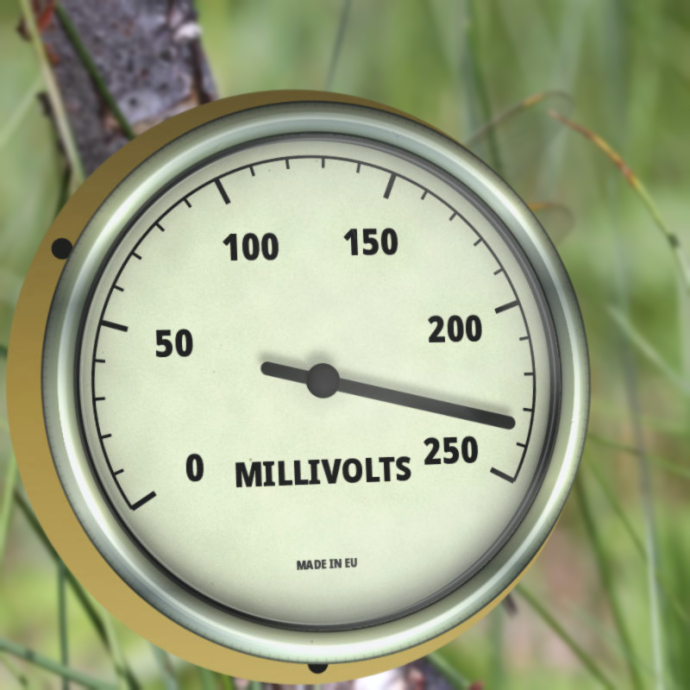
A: 235 mV
